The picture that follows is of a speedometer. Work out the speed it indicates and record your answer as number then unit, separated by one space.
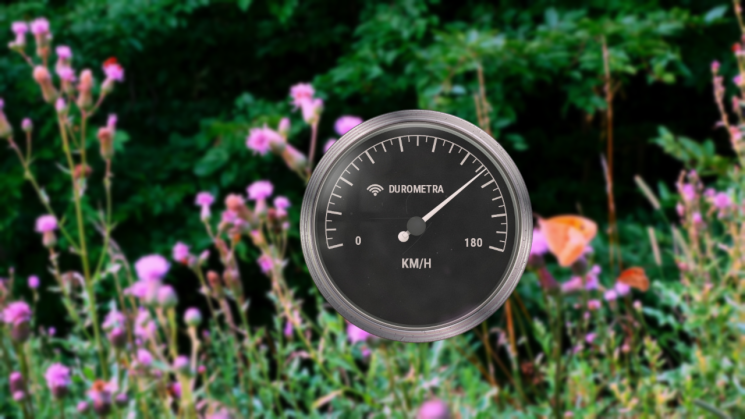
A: 132.5 km/h
